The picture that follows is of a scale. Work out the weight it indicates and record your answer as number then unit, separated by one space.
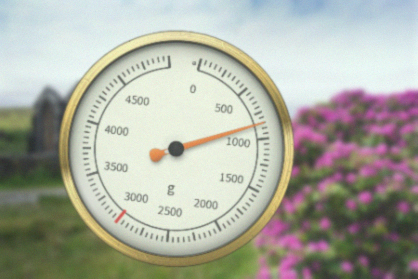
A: 850 g
